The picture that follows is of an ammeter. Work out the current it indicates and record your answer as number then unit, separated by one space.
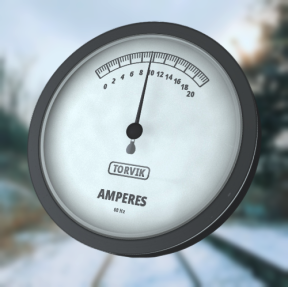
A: 10 A
